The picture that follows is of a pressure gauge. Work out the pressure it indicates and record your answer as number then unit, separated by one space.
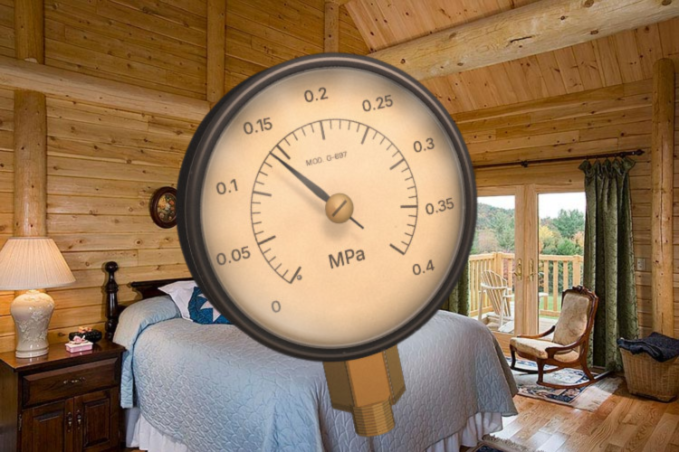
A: 0.14 MPa
